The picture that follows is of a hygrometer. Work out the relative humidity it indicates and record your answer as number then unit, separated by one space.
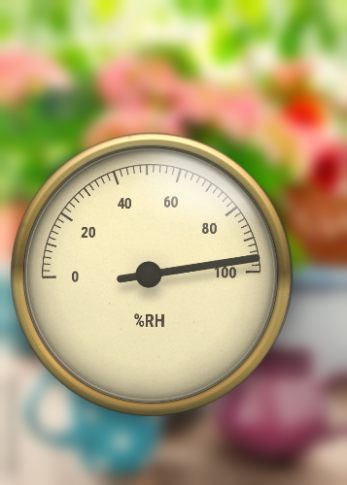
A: 96 %
